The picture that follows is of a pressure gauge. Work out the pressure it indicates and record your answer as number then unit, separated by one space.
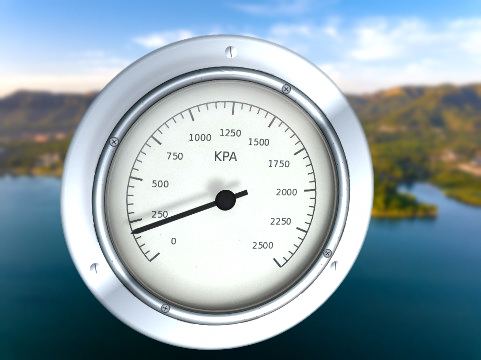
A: 200 kPa
